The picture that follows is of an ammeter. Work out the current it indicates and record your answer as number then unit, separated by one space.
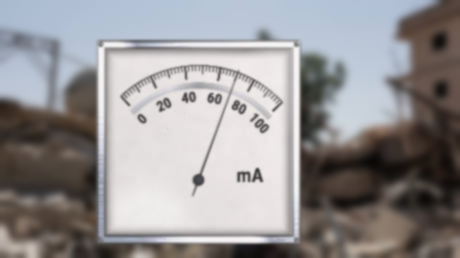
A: 70 mA
